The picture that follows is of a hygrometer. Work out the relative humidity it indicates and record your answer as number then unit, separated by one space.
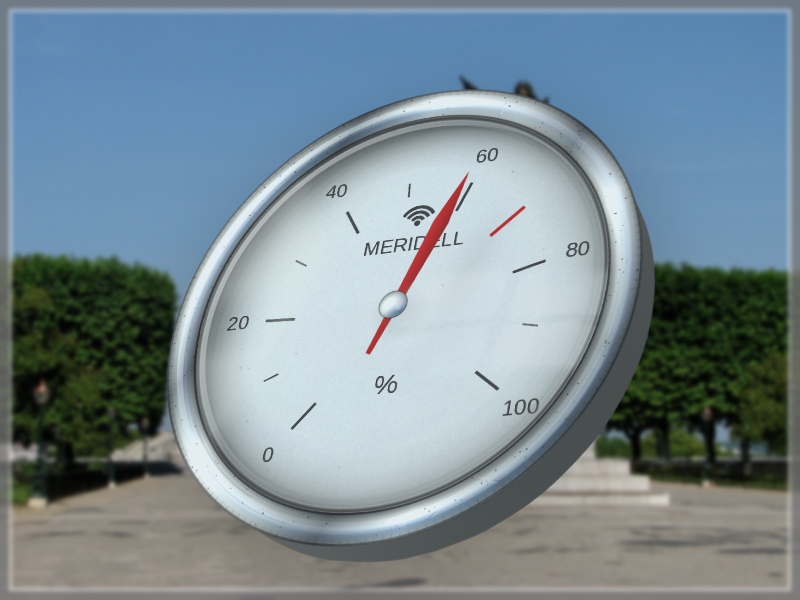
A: 60 %
